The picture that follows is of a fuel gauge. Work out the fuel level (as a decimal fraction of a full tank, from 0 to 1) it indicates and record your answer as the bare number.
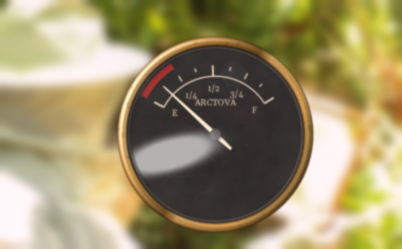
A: 0.125
